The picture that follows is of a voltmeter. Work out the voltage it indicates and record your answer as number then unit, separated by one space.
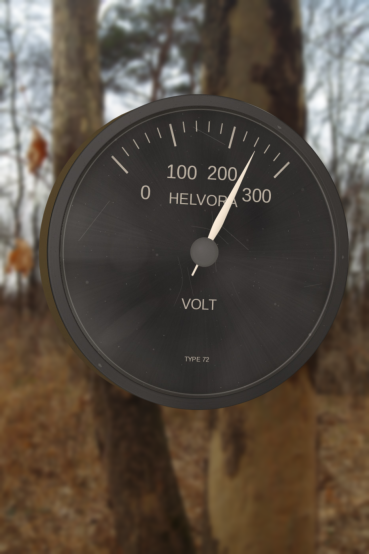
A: 240 V
